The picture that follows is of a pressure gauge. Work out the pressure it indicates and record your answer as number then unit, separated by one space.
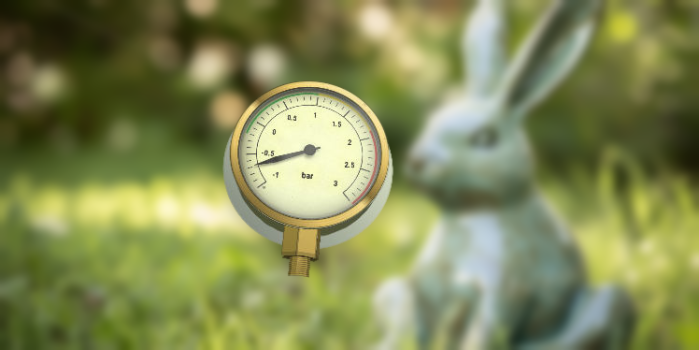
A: -0.7 bar
